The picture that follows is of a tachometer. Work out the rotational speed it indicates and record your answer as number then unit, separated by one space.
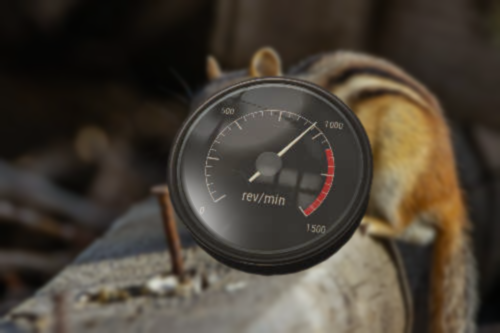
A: 950 rpm
